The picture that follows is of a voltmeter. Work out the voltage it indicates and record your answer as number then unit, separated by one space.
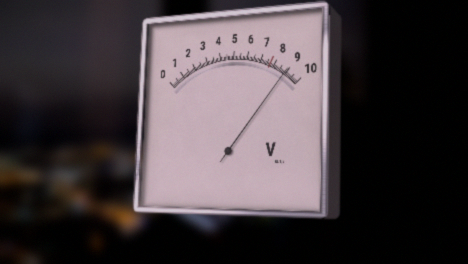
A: 9 V
